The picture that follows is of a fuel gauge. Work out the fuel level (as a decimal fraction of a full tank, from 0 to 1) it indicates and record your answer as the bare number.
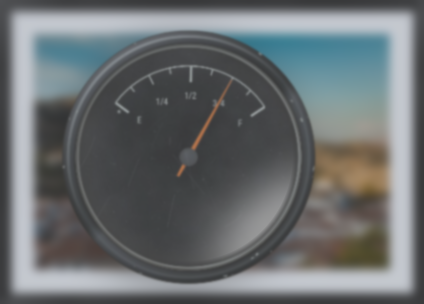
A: 0.75
